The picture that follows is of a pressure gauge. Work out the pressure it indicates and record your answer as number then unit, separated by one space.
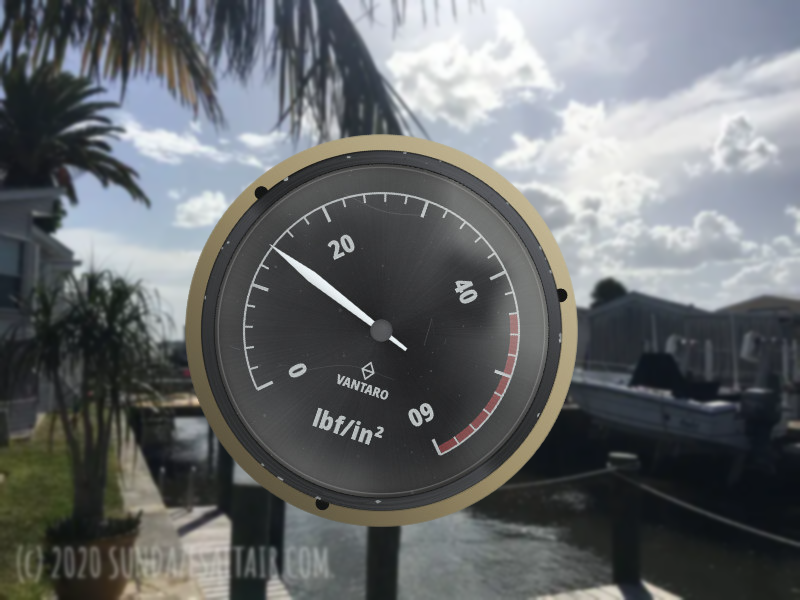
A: 14 psi
